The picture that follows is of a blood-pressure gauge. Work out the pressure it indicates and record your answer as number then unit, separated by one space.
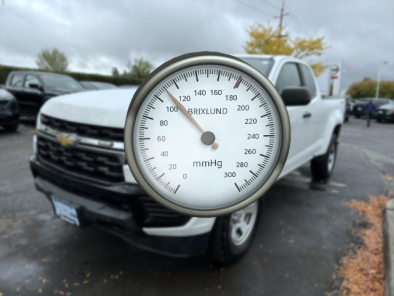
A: 110 mmHg
